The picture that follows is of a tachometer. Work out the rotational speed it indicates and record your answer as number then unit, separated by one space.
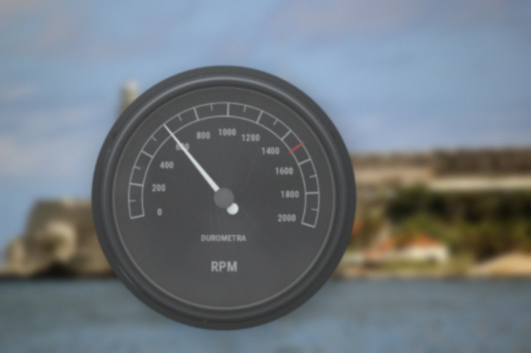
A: 600 rpm
